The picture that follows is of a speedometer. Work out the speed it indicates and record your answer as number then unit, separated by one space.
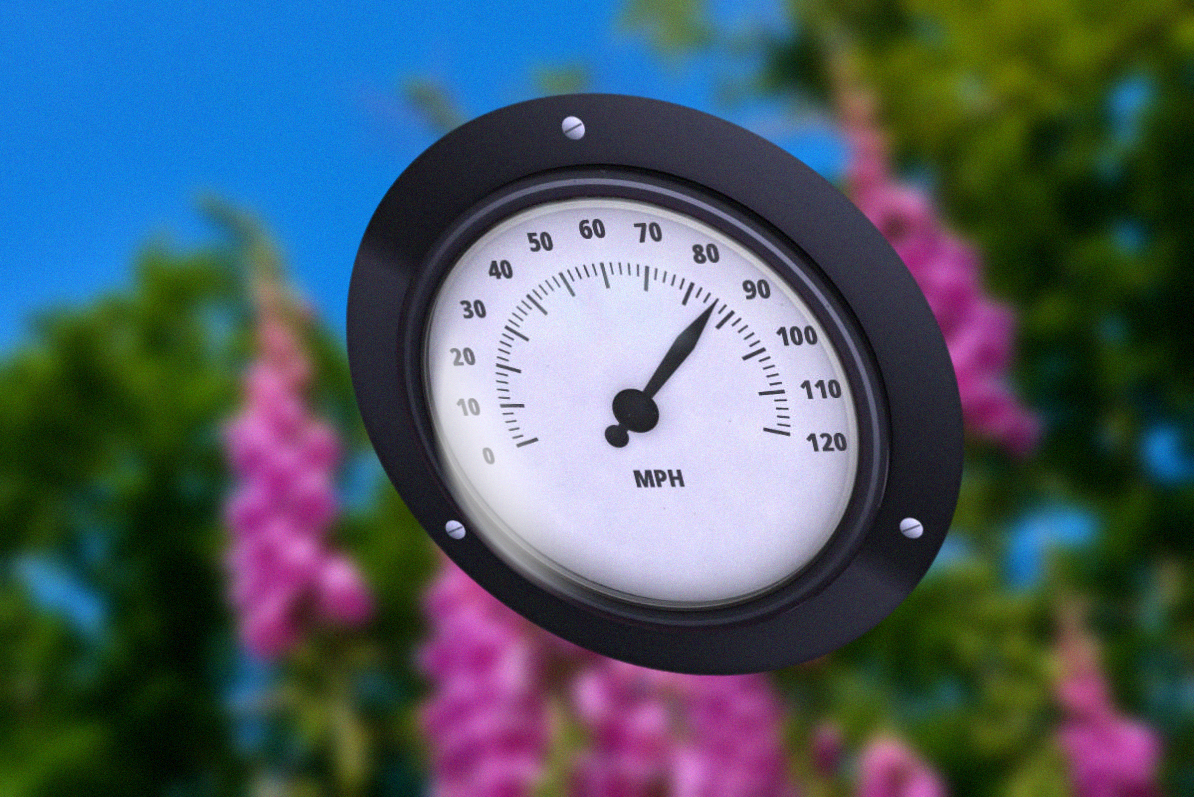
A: 86 mph
